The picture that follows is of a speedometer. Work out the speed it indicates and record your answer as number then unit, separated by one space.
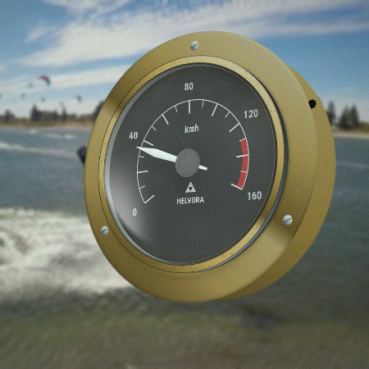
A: 35 km/h
